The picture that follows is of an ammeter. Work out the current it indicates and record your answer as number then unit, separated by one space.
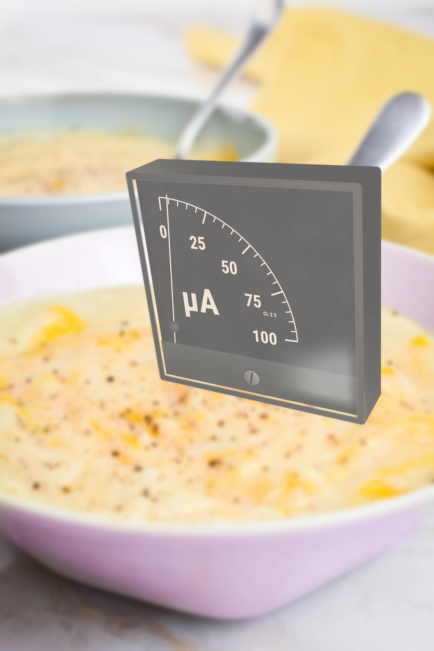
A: 5 µA
